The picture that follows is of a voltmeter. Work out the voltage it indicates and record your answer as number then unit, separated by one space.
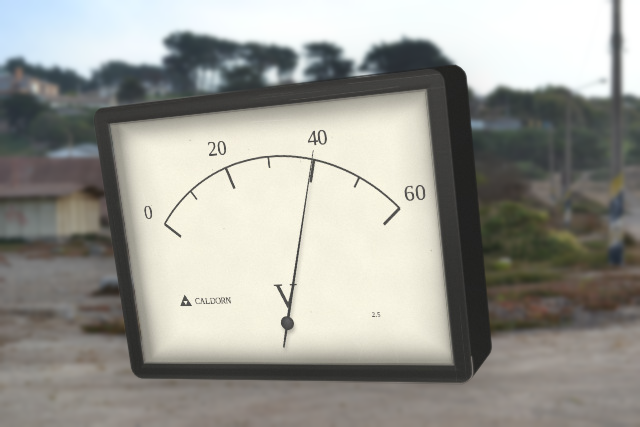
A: 40 V
